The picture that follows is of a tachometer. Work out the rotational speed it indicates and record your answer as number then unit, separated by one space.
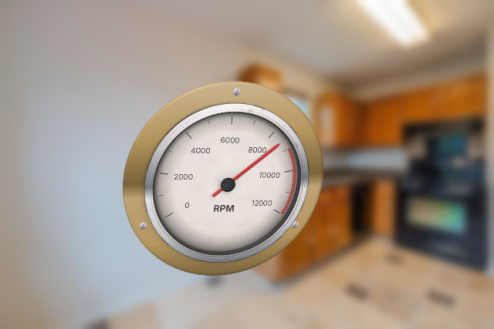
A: 8500 rpm
